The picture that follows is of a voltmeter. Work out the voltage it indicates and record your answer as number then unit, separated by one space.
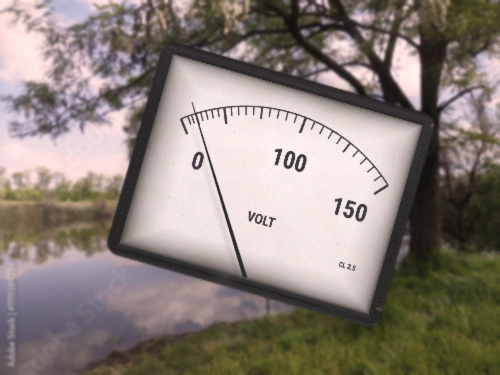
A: 25 V
